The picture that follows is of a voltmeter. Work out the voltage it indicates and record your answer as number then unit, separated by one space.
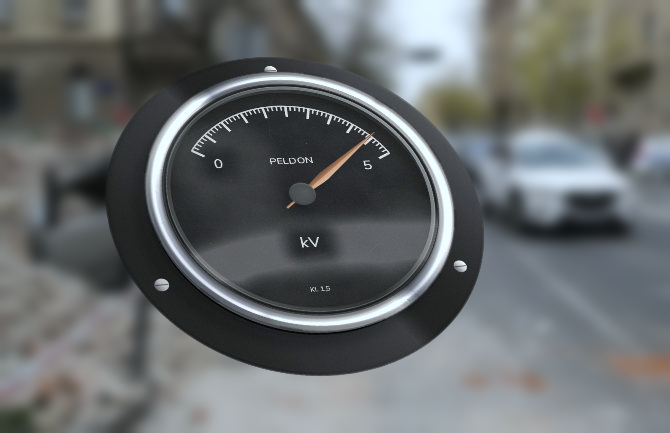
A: 4.5 kV
